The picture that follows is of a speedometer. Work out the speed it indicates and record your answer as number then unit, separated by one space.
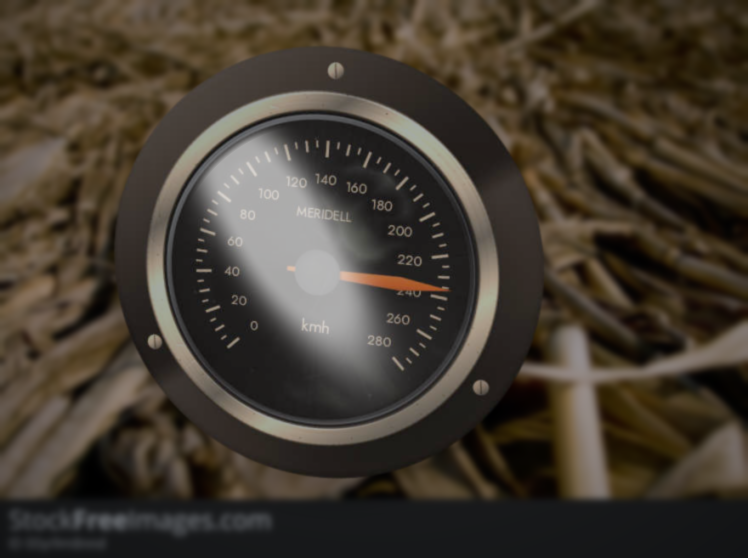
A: 235 km/h
